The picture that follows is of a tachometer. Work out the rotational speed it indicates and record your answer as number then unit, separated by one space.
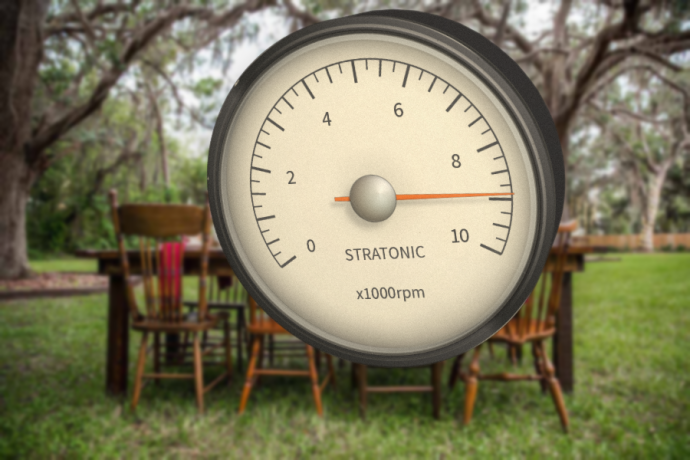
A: 8875 rpm
